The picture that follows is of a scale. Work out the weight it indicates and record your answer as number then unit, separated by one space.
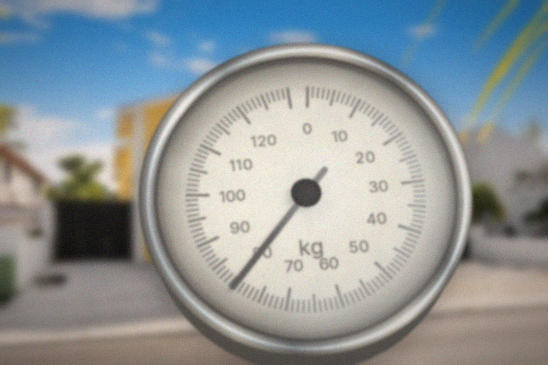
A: 80 kg
